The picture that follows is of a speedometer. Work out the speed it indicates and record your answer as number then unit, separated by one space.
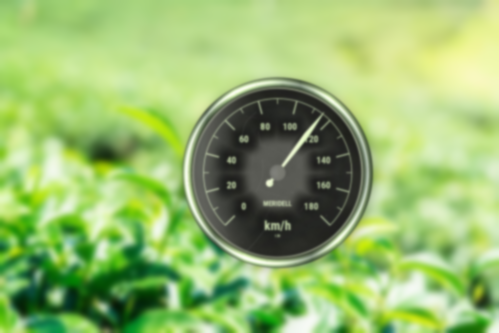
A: 115 km/h
